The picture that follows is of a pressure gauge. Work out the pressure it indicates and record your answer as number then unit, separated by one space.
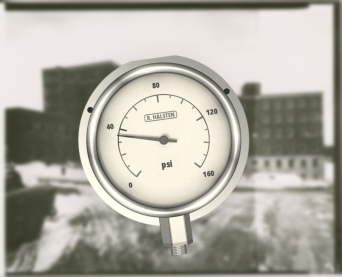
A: 35 psi
